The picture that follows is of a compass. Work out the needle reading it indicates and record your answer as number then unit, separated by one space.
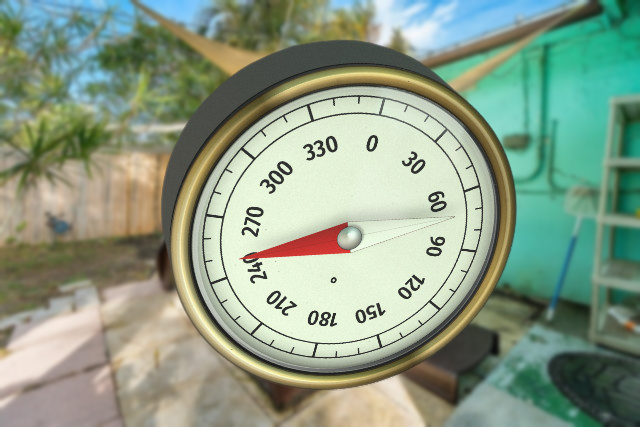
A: 250 °
